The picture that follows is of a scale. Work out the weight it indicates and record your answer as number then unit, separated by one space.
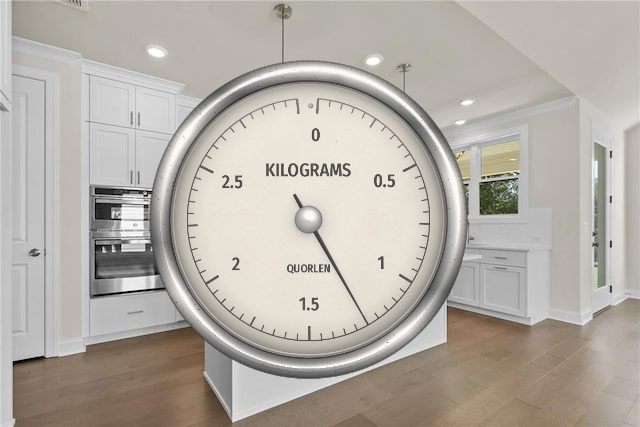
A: 1.25 kg
